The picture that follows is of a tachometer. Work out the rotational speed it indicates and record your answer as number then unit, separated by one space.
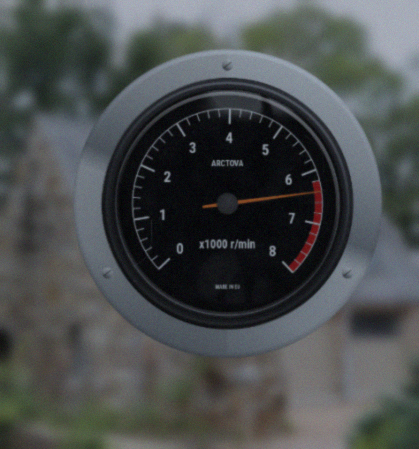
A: 6400 rpm
